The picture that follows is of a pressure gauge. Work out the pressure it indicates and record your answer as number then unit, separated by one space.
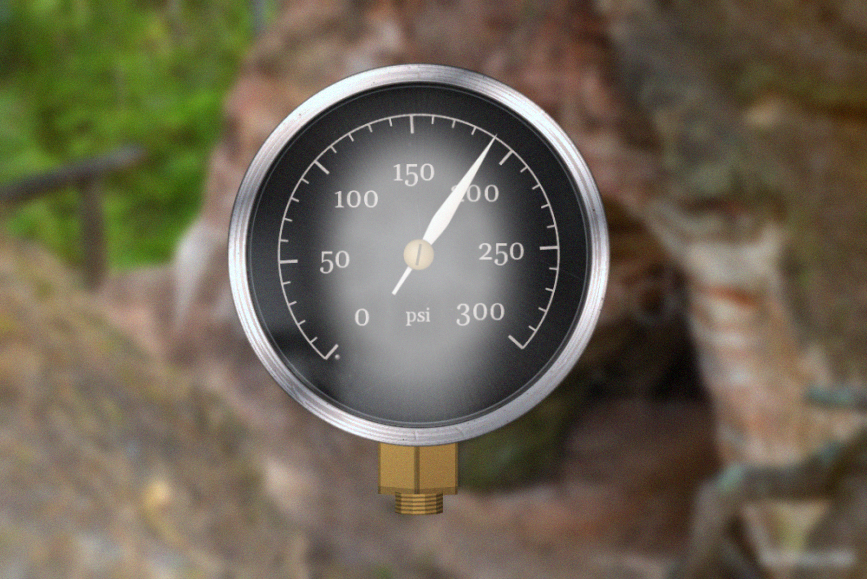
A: 190 psi
